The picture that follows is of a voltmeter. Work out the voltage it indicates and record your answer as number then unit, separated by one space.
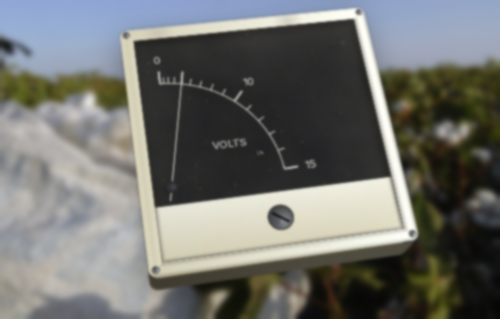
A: 5 V
